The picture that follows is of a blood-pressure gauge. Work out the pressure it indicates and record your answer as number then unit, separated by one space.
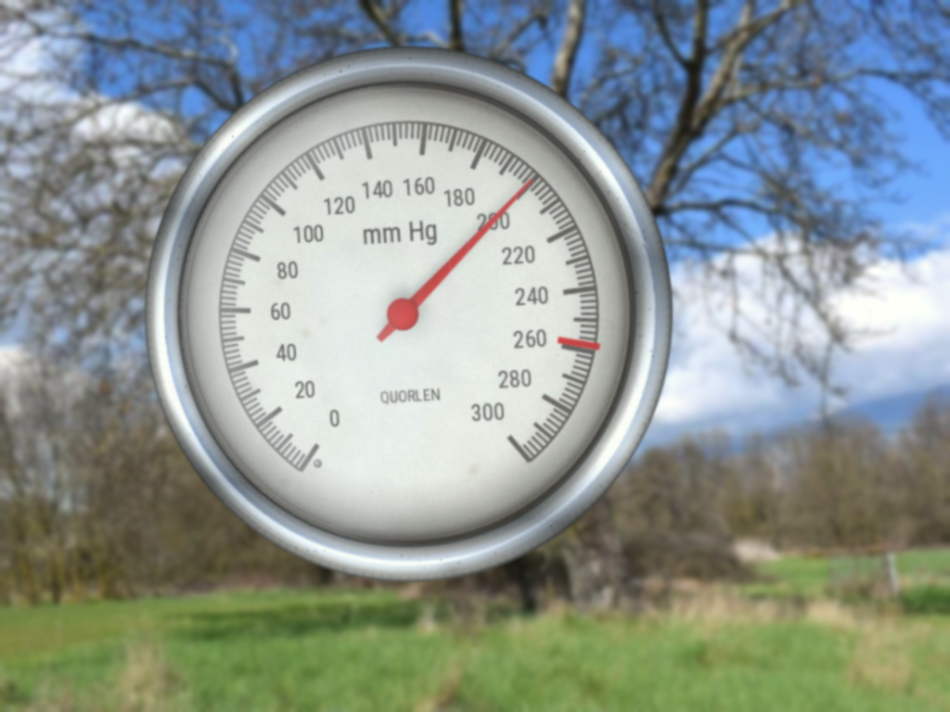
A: 200 mmHg
